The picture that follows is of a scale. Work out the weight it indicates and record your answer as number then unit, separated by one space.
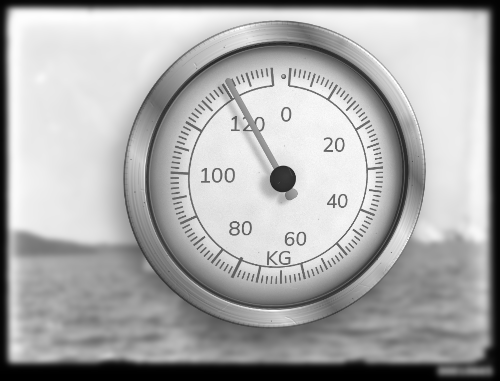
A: 121 kg
